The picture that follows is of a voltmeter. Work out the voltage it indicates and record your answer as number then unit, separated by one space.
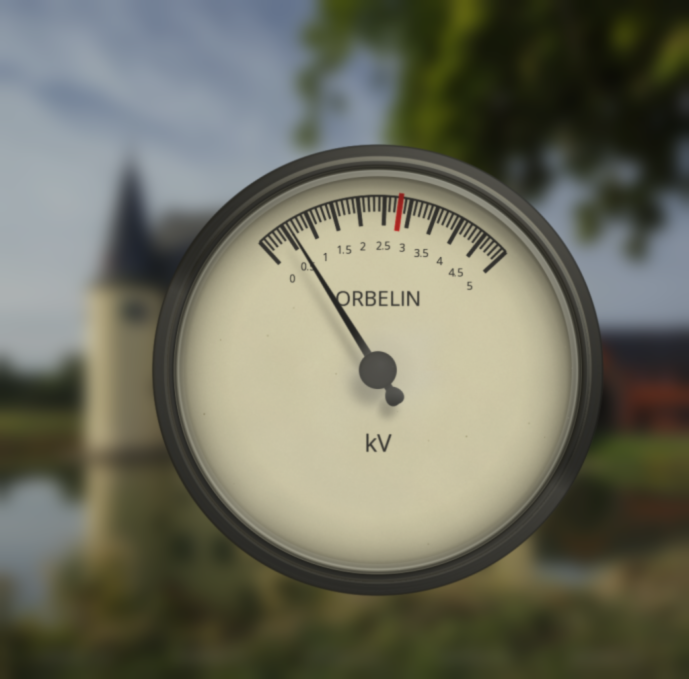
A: 0.6 kV
